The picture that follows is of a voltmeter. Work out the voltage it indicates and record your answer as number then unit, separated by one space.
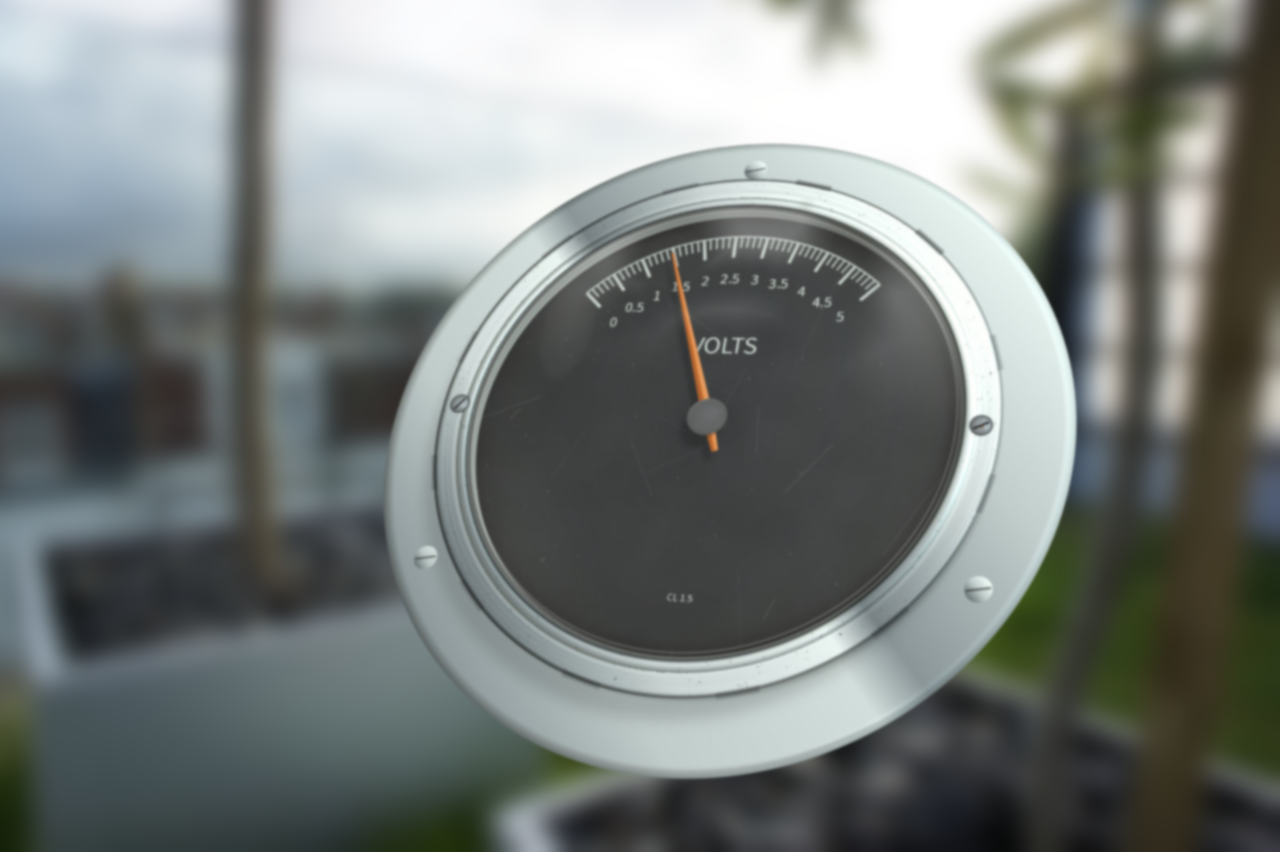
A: 1.5 V
